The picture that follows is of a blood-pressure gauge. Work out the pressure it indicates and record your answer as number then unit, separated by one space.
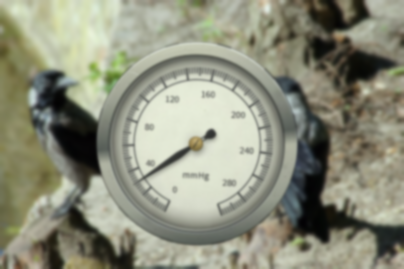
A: 30 mmHg
